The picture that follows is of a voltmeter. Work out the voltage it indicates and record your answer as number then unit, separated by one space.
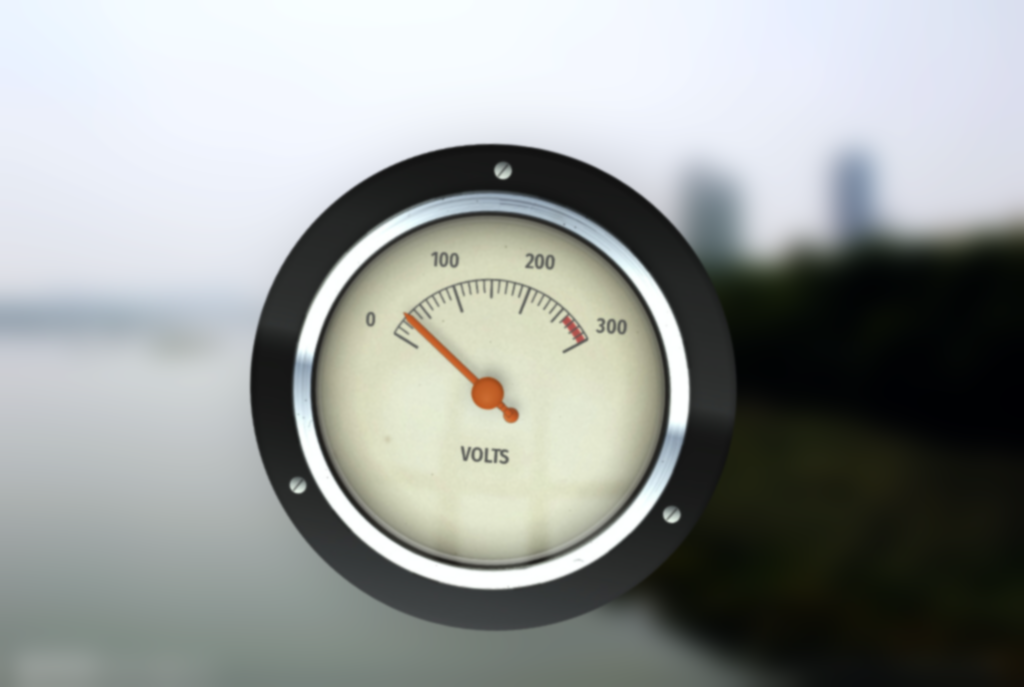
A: 30 V
